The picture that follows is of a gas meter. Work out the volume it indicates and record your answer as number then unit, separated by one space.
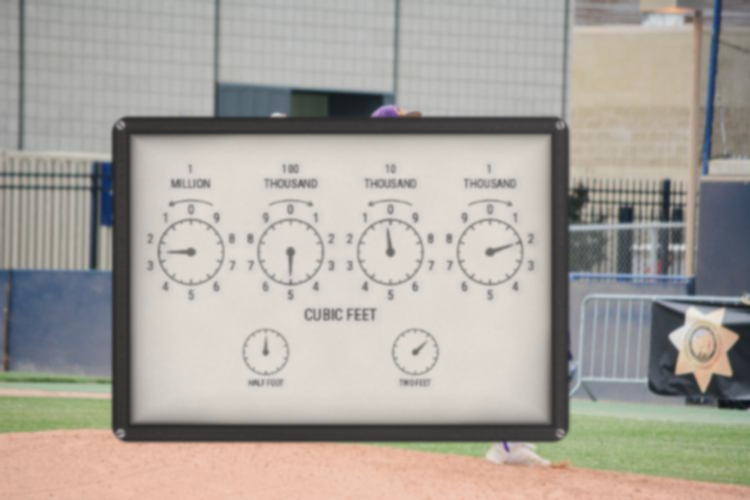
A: 250200 ft³
